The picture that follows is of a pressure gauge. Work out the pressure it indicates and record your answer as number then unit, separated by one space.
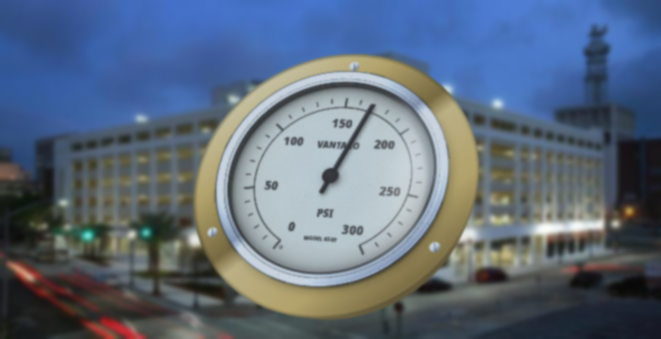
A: 170 psi
